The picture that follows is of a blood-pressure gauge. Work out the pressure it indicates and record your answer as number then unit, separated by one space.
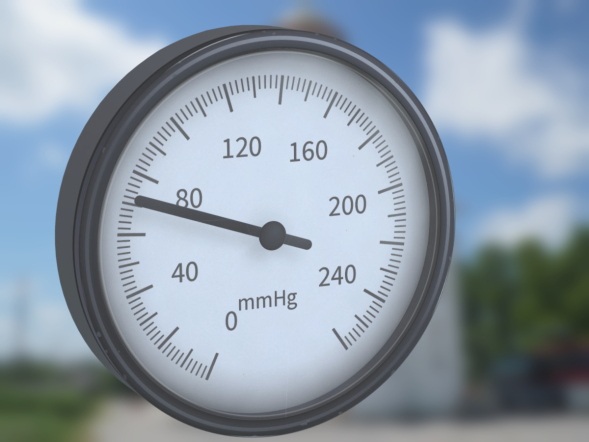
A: 72 mmHg
